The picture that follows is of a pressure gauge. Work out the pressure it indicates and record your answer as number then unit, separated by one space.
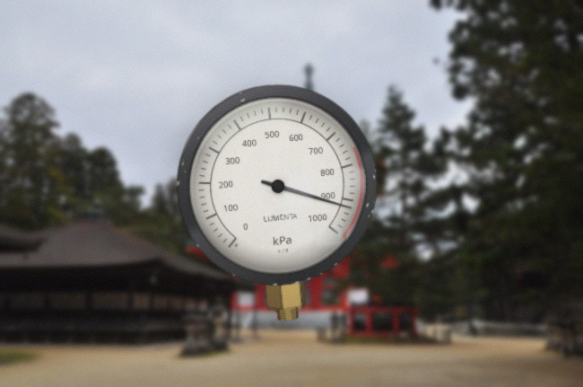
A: 920 kPa
